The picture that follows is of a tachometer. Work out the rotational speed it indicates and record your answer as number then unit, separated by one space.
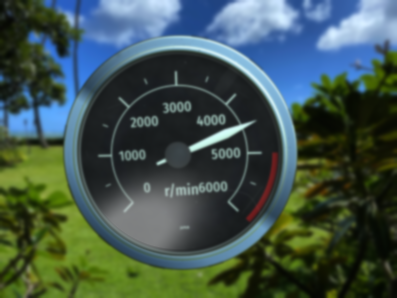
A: 4500 rpm
